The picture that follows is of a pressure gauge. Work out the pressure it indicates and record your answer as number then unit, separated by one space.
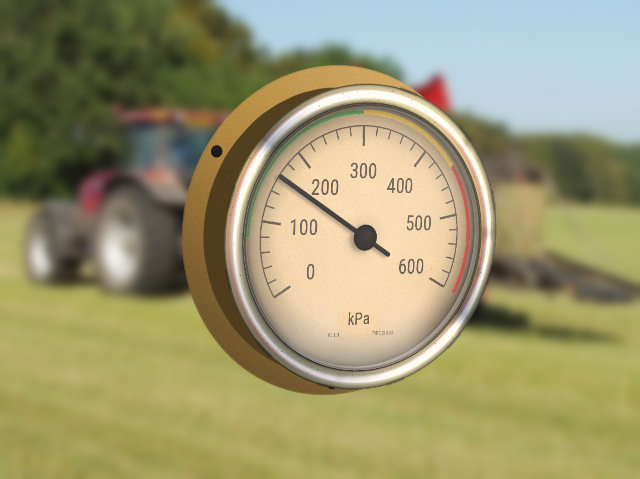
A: 160 kPa
